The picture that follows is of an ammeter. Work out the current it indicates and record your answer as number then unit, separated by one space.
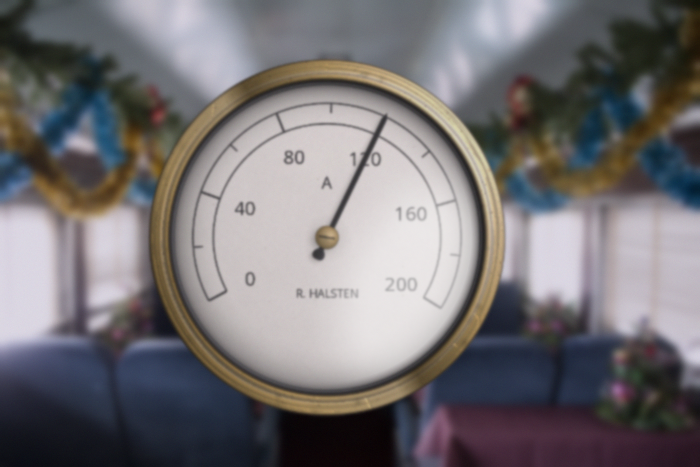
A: 120 A
